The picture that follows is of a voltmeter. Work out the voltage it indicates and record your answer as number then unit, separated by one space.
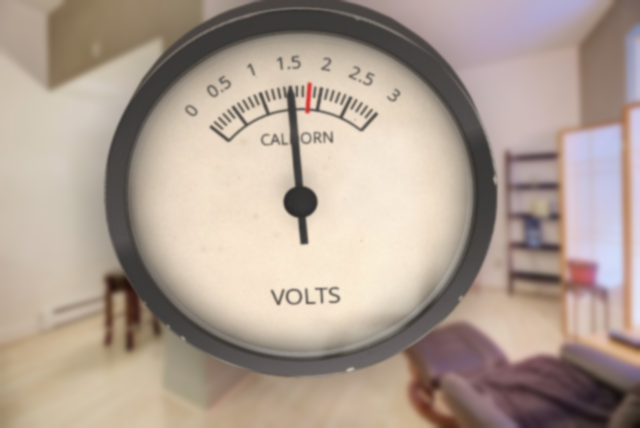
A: 1.5 V
